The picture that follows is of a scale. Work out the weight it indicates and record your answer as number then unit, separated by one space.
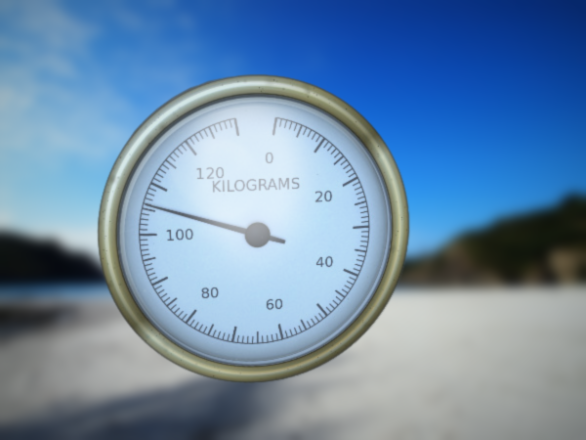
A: 106 kg
